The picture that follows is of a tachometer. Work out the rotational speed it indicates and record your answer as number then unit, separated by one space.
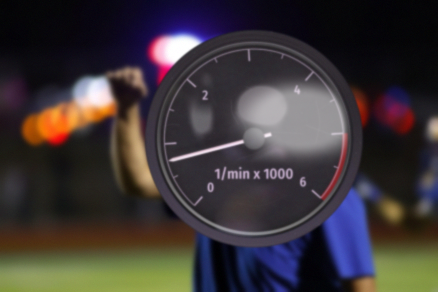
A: 750 rpm
